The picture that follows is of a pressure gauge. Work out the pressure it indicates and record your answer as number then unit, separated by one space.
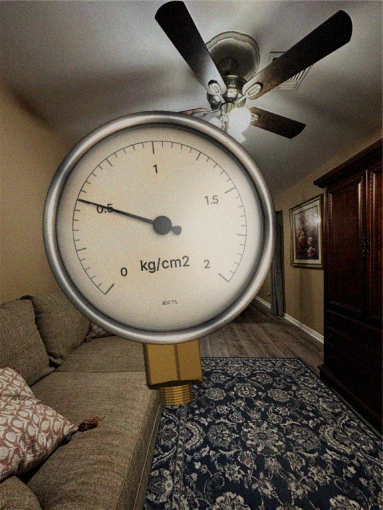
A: 0.5 kg/cm²
